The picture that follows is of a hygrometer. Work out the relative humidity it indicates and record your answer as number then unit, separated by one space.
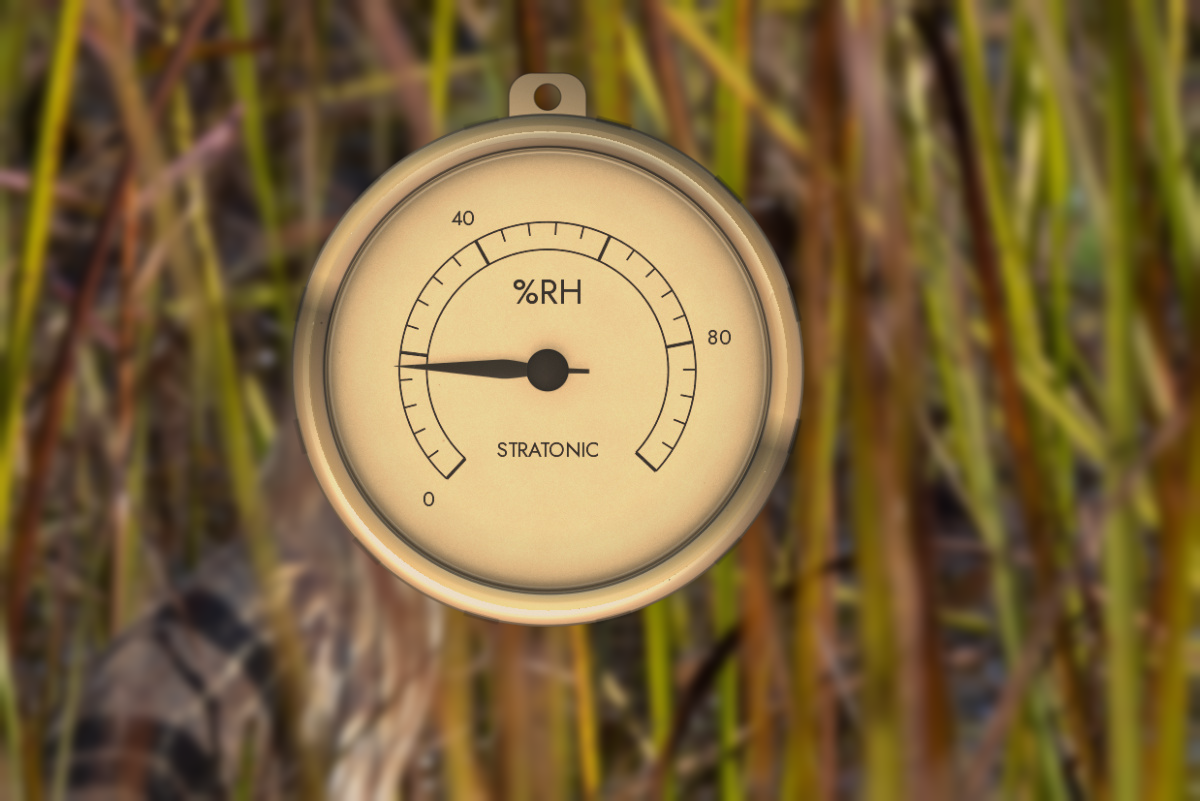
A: 18 %
